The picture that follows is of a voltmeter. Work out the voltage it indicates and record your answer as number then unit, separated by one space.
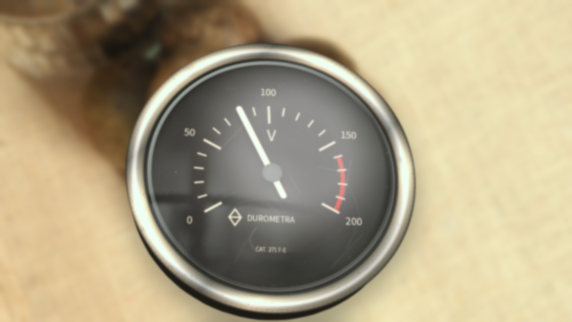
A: 80 V
